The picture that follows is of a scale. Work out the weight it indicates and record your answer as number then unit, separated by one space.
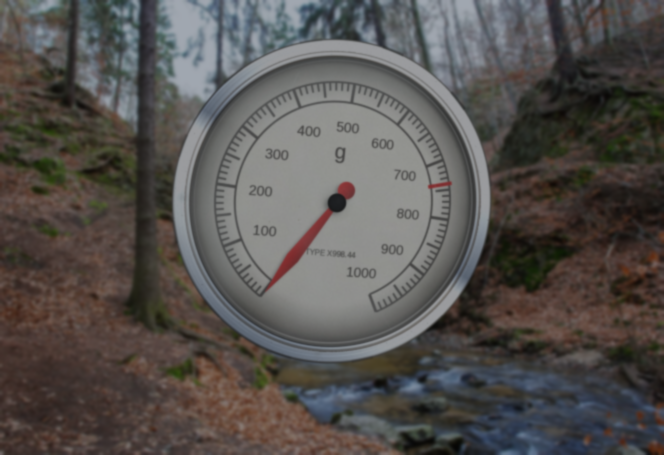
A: 0 g
